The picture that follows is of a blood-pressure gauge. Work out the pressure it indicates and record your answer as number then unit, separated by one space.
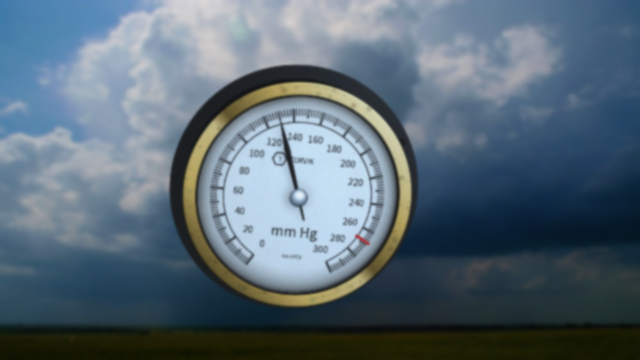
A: 130 mmHg
